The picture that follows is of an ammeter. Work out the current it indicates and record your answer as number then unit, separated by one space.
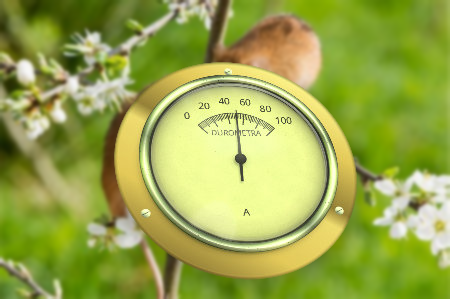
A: 50 A
